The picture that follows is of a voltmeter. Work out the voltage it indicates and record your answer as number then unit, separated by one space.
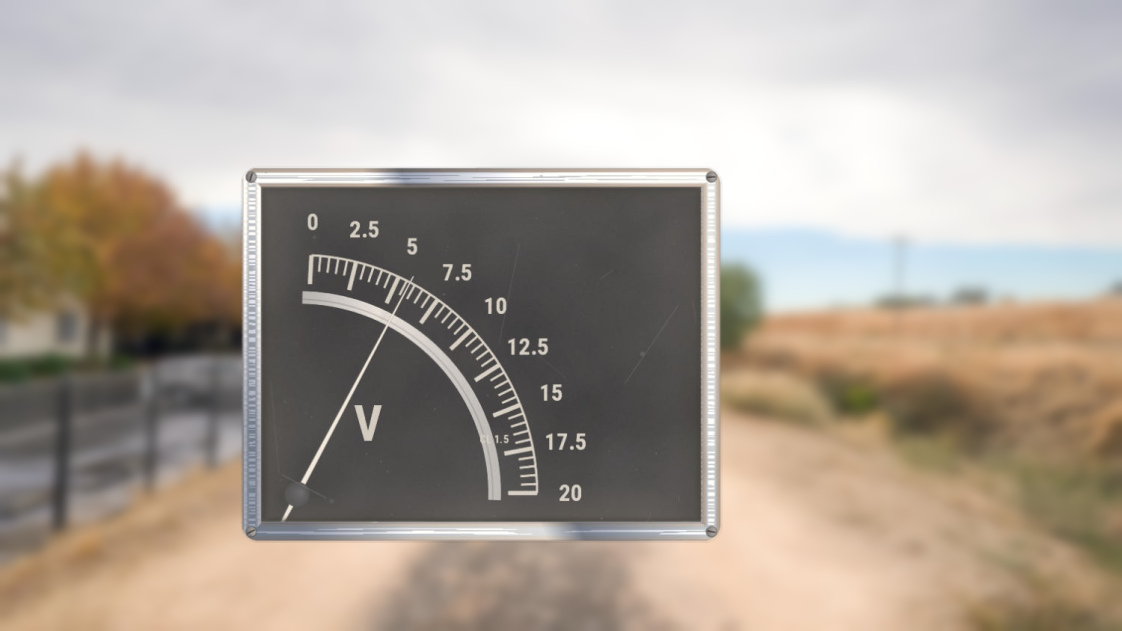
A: 5.75 V
